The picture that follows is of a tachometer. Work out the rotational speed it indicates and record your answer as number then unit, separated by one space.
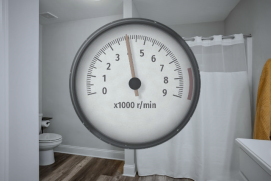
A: 4000 rpm
